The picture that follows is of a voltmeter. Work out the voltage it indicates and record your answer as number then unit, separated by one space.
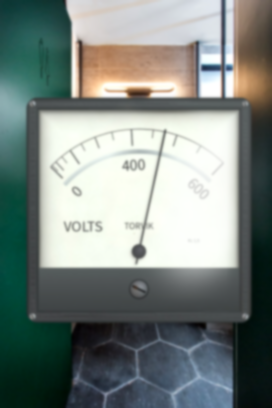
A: 475 V
